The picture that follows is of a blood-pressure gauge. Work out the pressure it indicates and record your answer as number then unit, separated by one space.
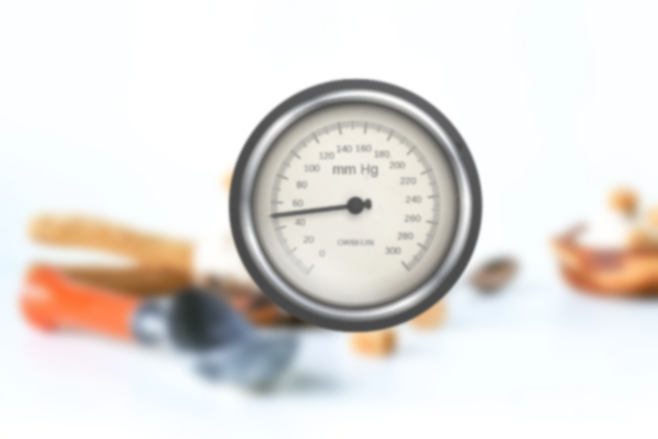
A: 50 mmHg
